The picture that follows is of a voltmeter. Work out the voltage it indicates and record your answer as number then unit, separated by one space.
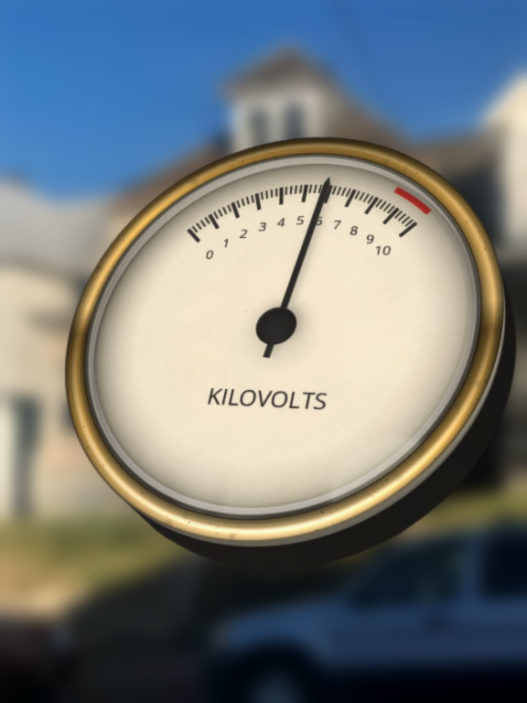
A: 6 kV
